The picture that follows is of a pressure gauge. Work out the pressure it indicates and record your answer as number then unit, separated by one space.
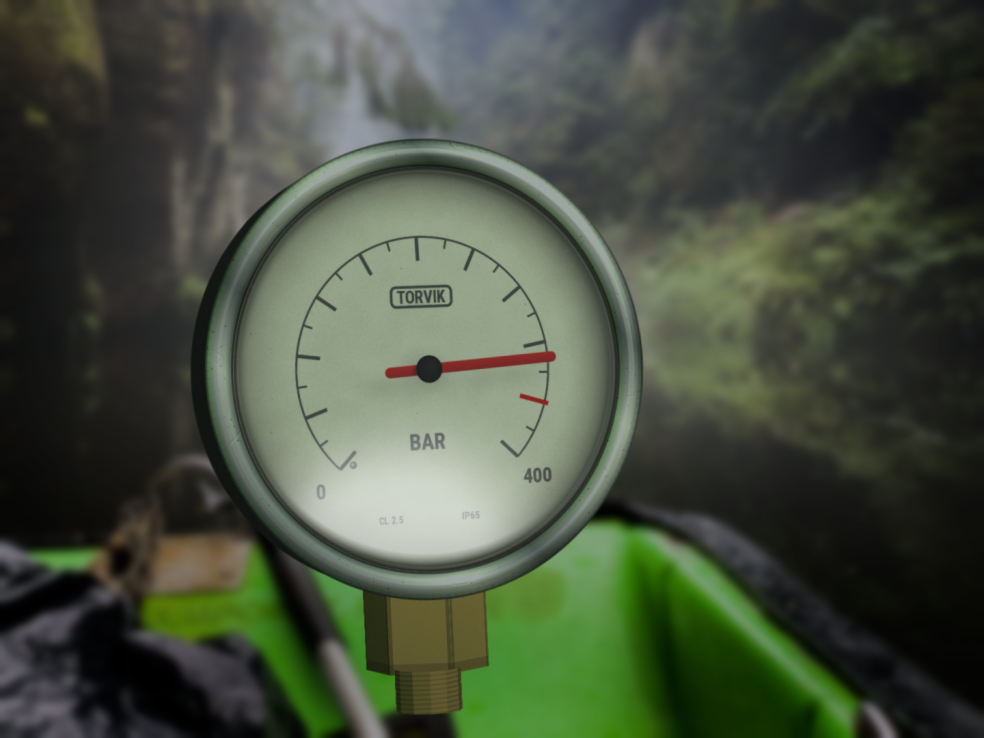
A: 330 bar
